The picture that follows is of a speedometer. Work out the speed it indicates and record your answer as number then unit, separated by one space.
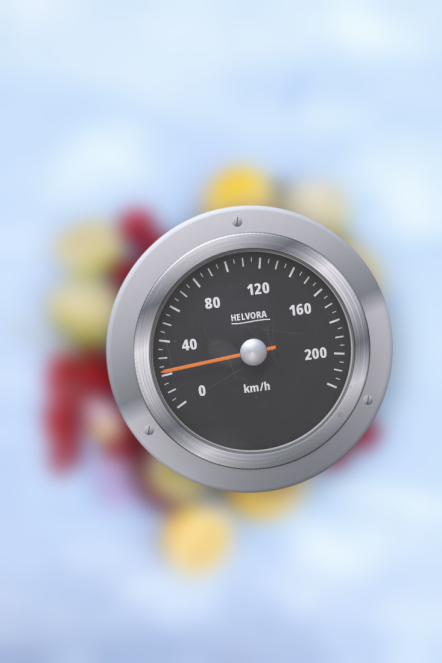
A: 22.5 km/h
